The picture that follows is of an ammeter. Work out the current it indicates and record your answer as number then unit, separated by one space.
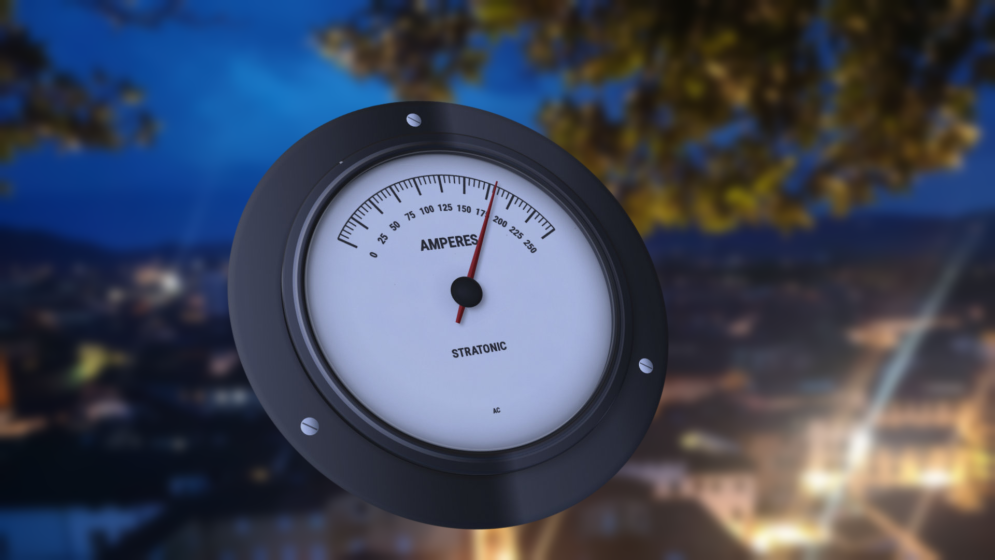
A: 180 A
